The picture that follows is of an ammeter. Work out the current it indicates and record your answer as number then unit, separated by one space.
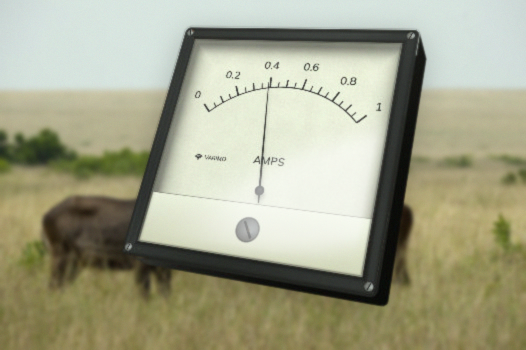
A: 0.4 A
